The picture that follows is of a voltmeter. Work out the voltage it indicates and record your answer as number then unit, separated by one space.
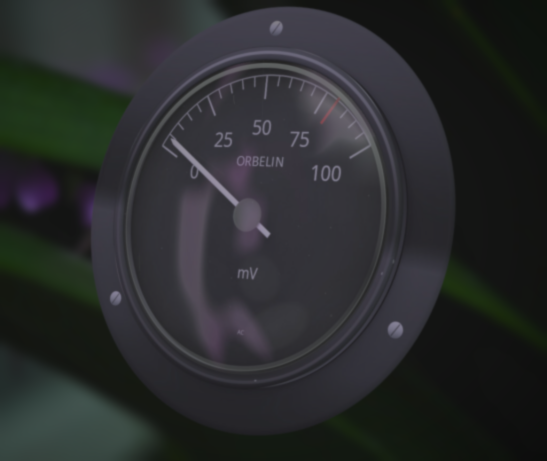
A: 5 mV
